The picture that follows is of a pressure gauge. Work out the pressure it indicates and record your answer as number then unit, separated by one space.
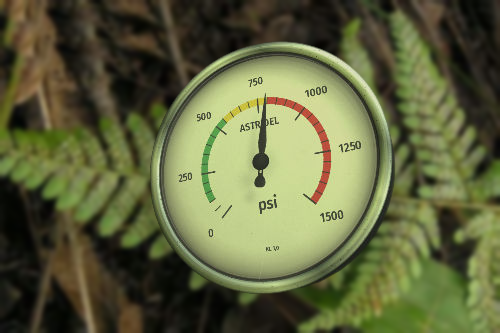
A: 800 psi
